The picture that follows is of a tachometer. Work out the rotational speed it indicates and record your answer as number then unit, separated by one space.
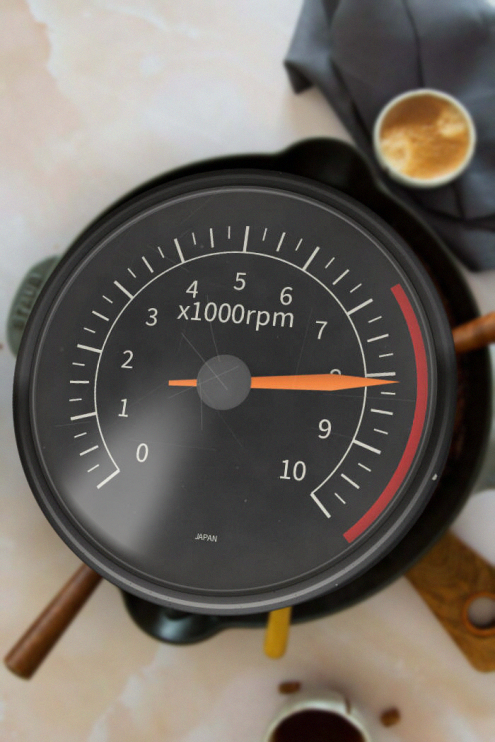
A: 8125 rpm
